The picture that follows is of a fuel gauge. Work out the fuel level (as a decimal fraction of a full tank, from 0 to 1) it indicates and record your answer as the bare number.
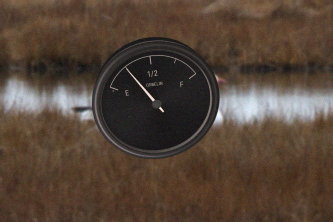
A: 0.25
